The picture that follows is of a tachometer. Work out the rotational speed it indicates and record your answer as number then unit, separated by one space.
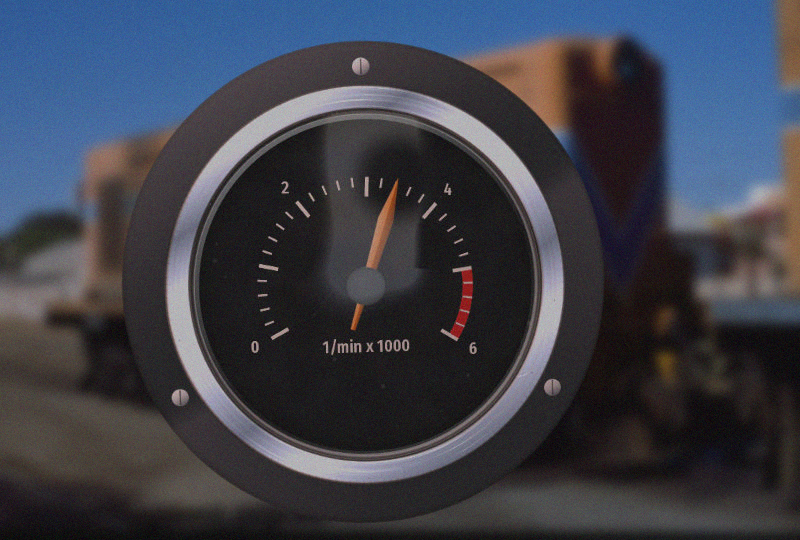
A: 3400 rpm
